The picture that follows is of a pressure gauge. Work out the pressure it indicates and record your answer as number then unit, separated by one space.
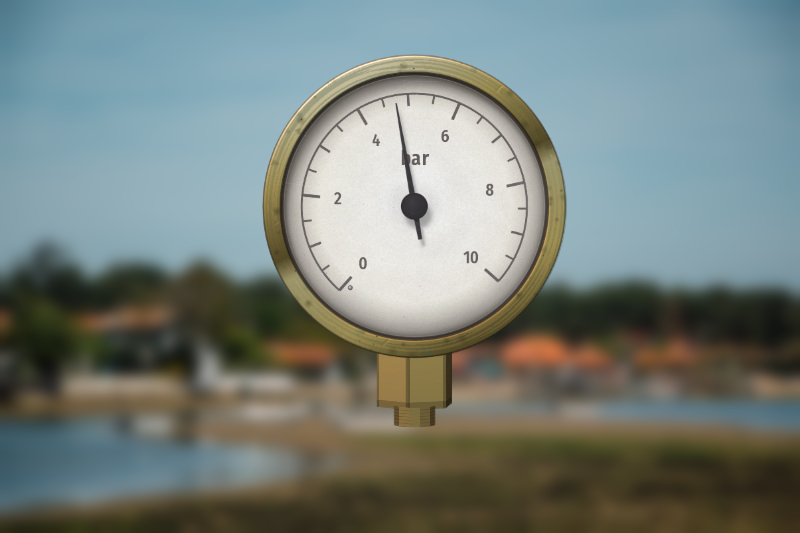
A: 4.75 bar
